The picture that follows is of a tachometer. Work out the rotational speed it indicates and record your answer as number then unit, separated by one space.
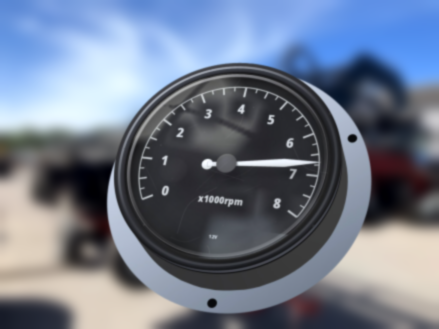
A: 6750 rpm
